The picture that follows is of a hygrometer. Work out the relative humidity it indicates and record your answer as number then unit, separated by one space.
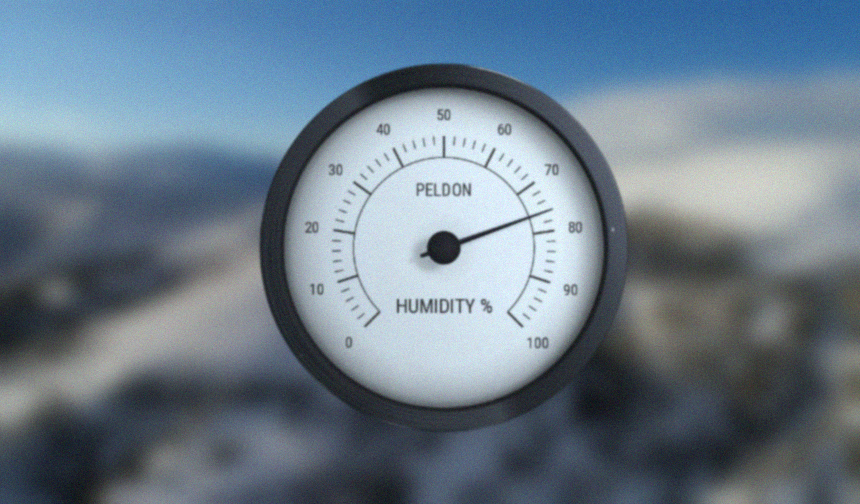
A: 76 %
